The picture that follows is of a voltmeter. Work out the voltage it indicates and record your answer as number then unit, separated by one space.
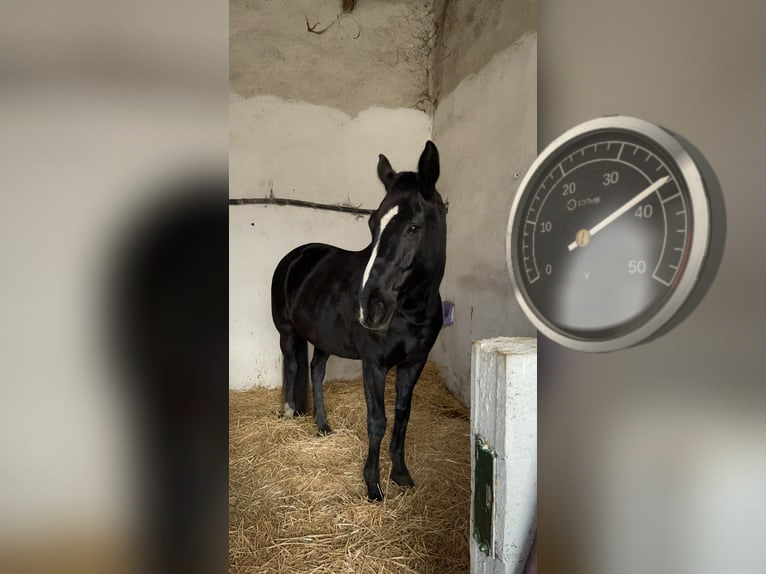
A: 38 V
